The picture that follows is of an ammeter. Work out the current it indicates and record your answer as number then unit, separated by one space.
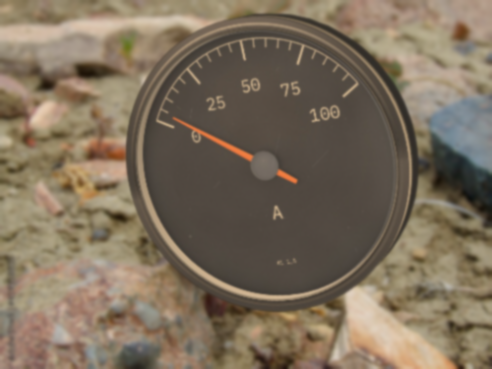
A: 5 A
